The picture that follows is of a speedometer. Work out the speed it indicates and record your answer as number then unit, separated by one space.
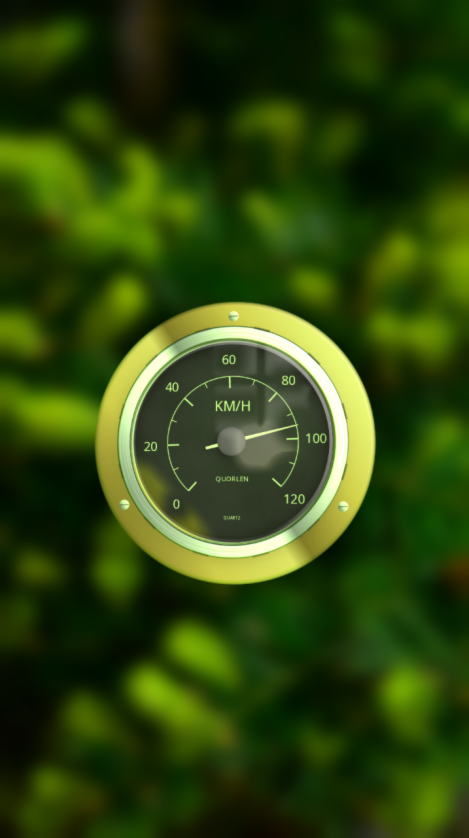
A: 95 km/h
